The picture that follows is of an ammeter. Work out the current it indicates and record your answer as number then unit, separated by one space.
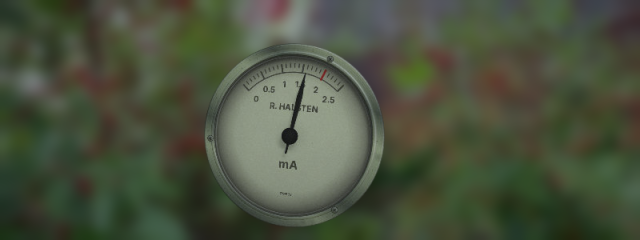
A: 1.6 mA
